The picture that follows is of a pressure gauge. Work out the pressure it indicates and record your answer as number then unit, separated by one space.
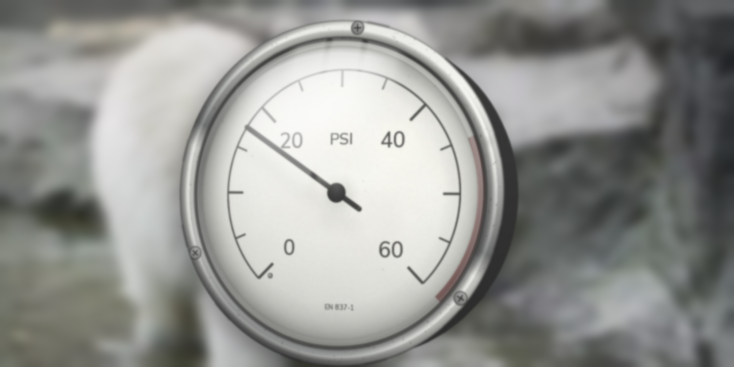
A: 17.5 psi
